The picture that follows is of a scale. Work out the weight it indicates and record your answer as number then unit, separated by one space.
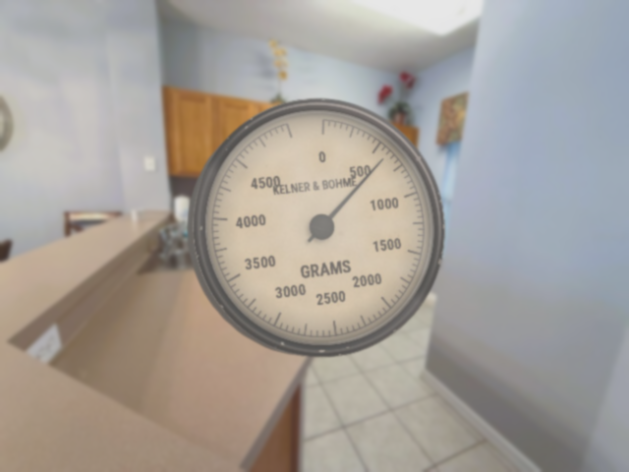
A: 600 g
